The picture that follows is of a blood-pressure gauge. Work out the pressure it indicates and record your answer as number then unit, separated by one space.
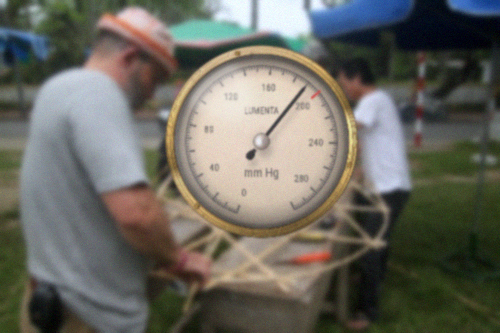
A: 190 mmHg
